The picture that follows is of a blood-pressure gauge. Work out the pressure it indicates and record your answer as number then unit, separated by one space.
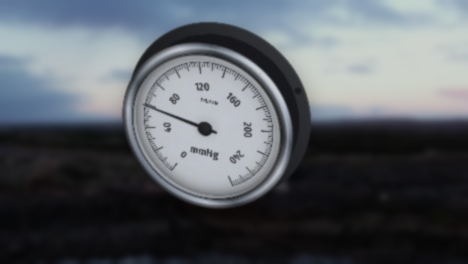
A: 60 mmHg
